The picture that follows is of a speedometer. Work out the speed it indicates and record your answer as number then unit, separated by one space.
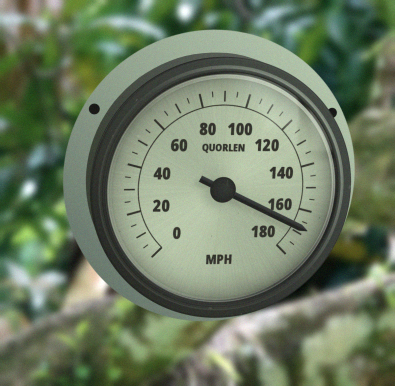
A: 167.5 mph
